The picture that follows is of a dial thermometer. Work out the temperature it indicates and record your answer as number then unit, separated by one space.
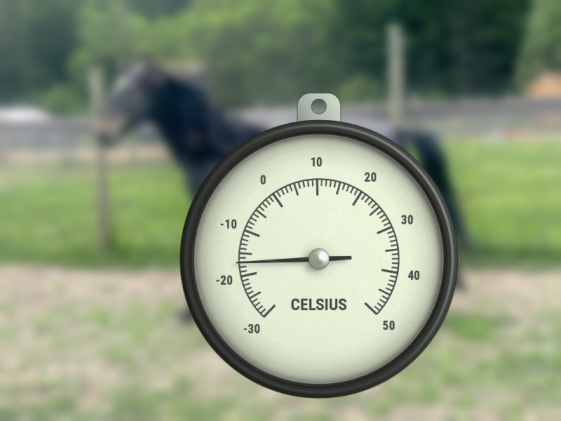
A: -17 °C
